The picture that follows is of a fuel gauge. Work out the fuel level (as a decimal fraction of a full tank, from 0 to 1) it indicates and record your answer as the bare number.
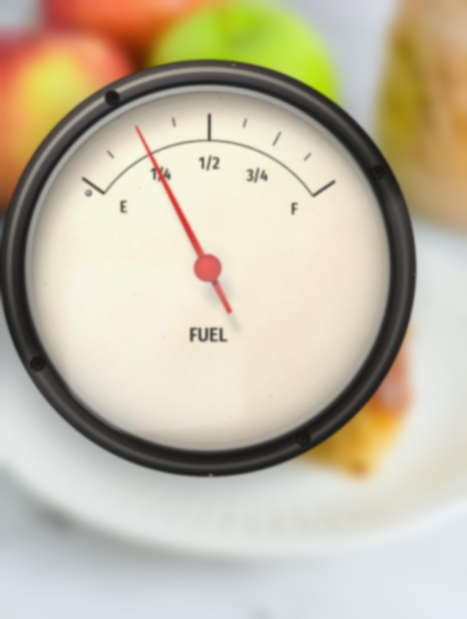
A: 0.25
